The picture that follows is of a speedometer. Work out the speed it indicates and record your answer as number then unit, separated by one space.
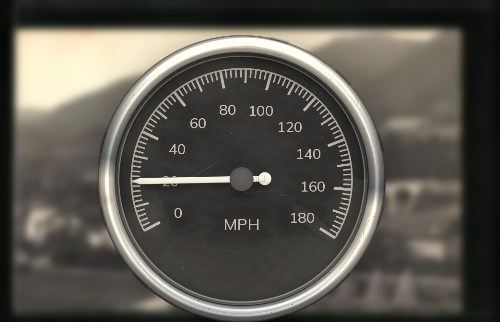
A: 20 mph
